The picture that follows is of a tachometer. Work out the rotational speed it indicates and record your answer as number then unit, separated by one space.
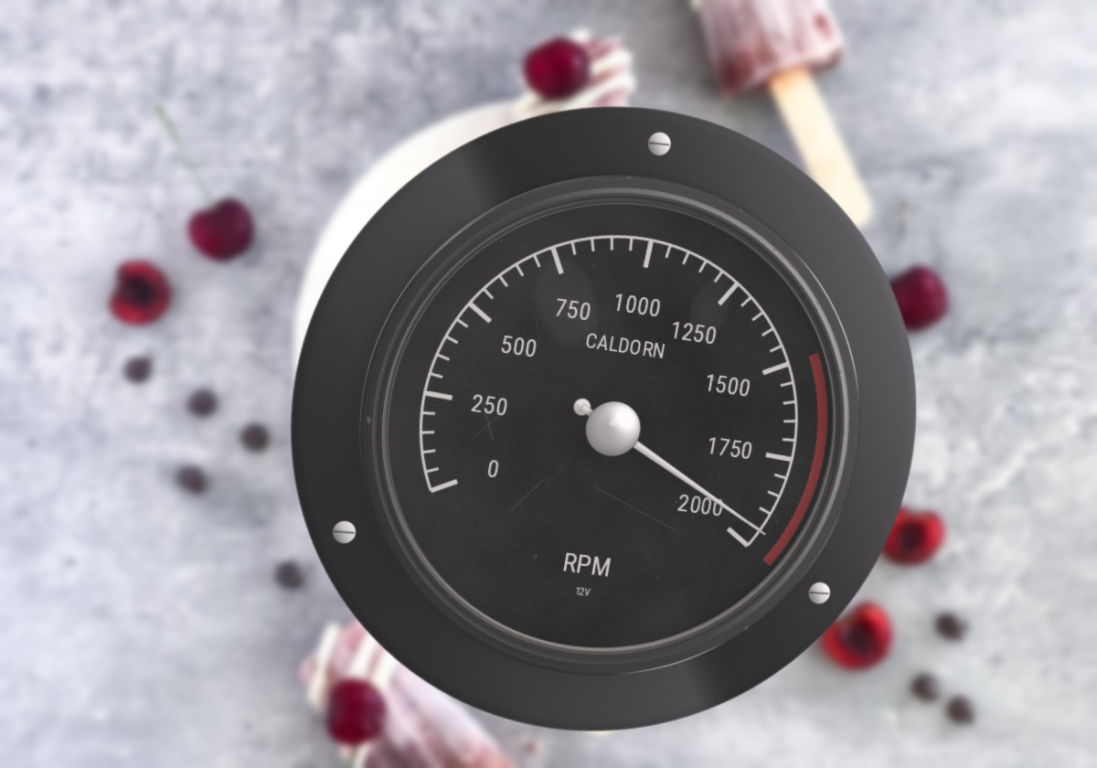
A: 1950 rpm
